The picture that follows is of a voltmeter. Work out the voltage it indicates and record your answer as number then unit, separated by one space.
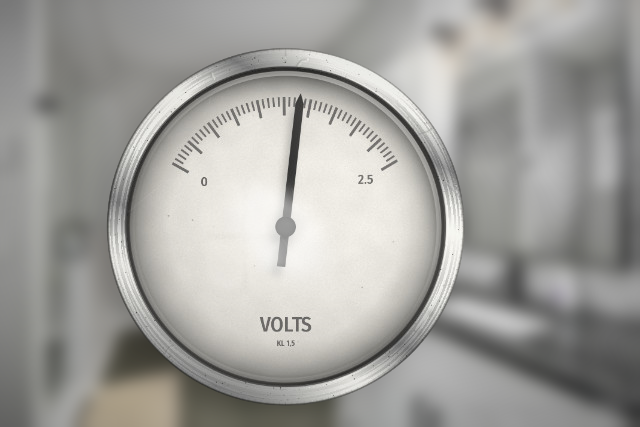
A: 1.4 V
